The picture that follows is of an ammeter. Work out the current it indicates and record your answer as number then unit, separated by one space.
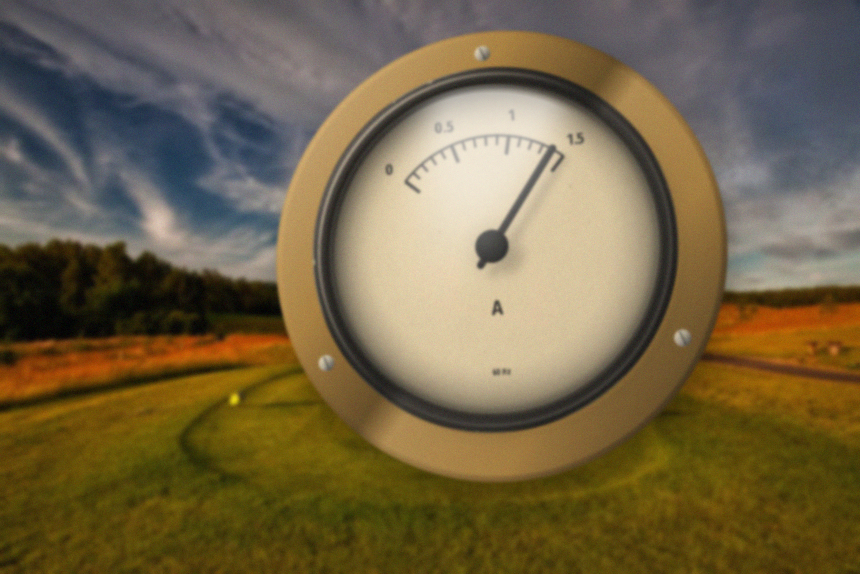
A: 1.4 A
